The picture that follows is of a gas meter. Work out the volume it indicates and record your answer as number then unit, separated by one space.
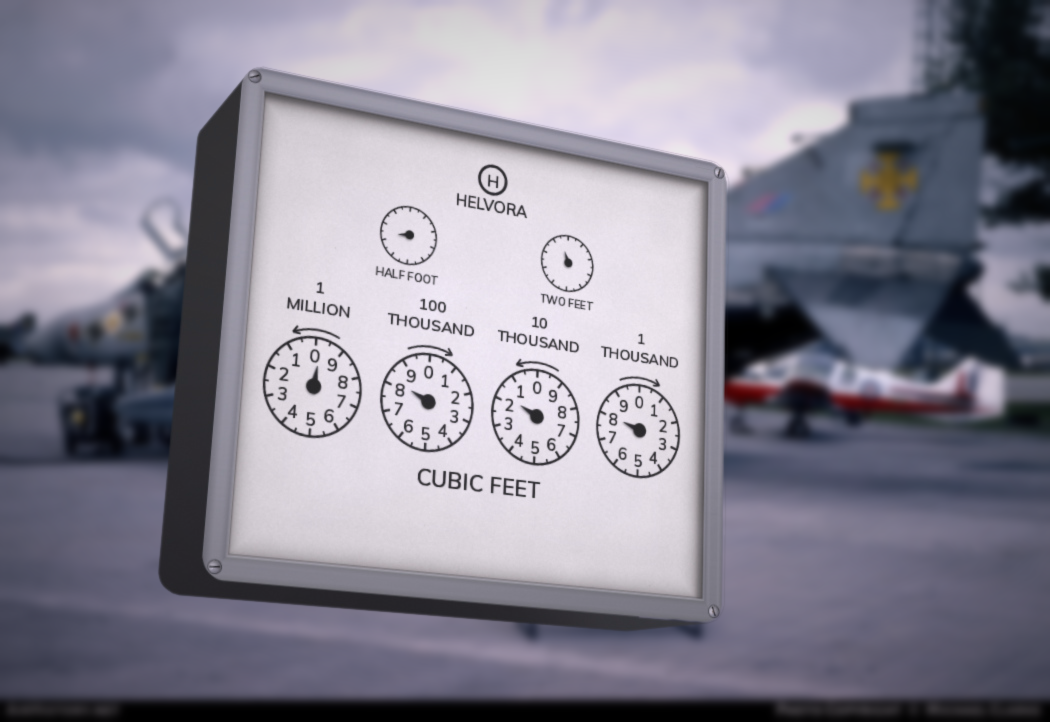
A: 981800 ft³
